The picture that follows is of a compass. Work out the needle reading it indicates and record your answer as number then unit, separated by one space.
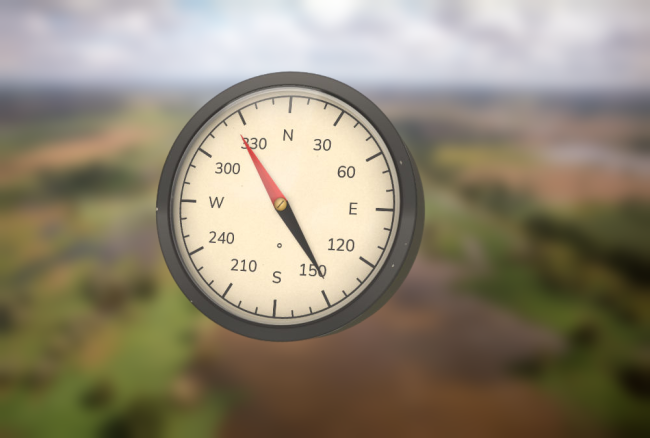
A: 325 °
